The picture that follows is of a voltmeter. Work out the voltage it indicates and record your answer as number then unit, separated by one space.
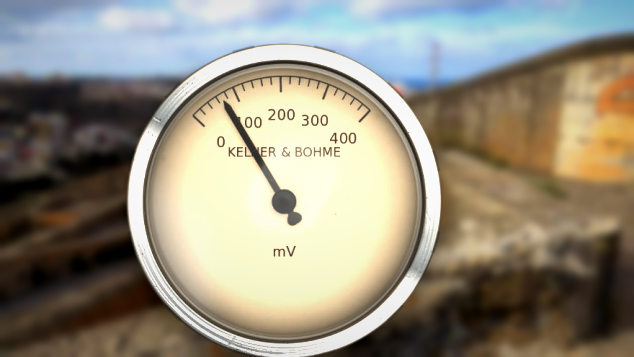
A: 70 mV
